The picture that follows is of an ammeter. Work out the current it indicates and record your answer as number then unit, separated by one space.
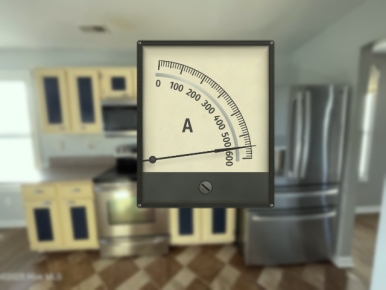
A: 550 A
